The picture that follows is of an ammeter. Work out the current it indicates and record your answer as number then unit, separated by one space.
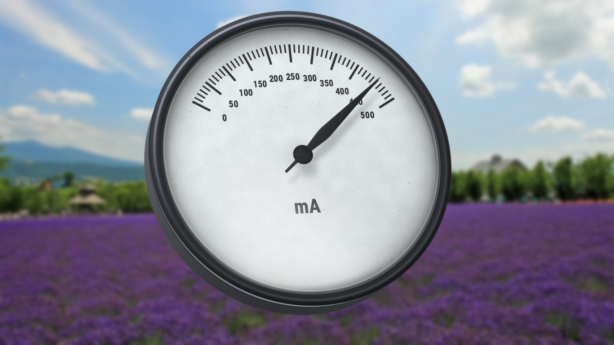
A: 450 mA
